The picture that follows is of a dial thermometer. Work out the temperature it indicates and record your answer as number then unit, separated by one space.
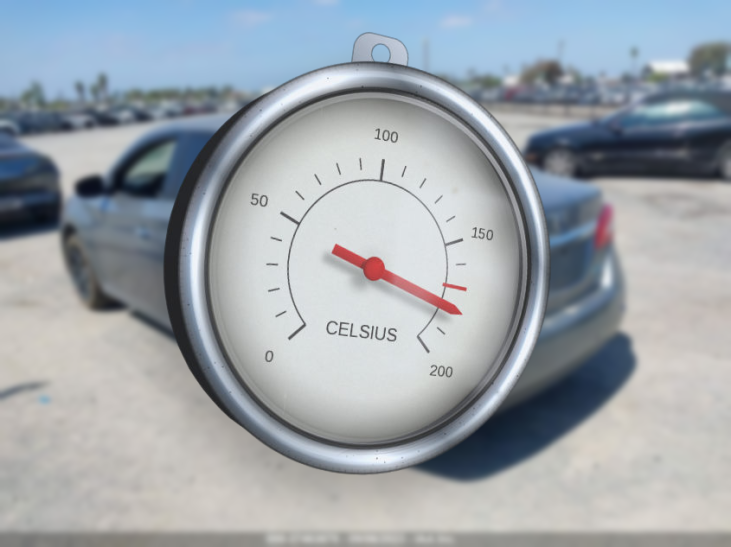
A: 180 °C
